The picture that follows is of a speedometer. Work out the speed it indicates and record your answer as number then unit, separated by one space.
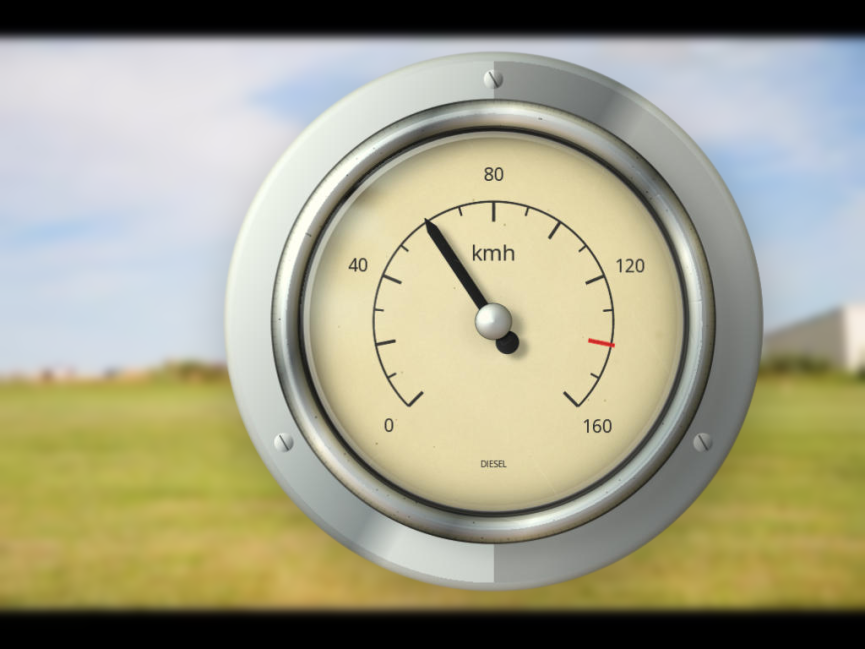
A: 60 km/h
